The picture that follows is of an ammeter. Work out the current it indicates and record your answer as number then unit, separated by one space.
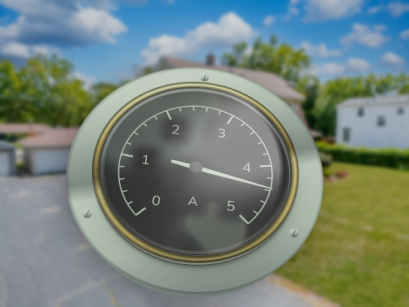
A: 4.4 A
